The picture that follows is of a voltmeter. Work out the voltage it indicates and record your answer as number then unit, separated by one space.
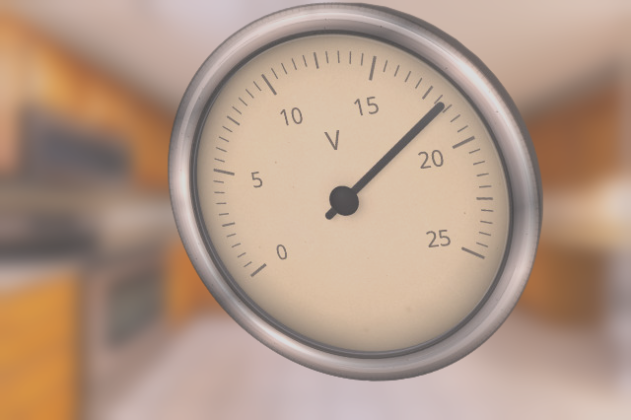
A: 18.25 V
